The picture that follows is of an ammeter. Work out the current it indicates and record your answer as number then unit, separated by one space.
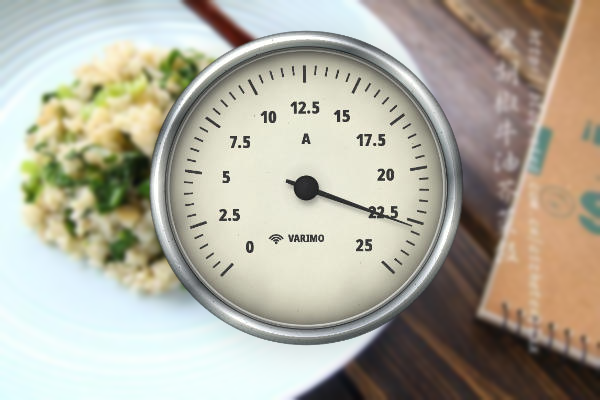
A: 22.75 A
